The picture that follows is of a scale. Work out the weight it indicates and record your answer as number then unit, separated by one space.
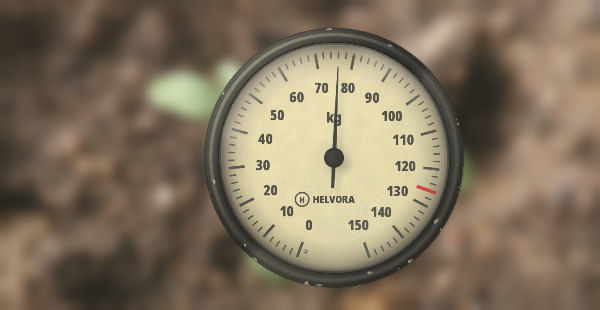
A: 76 kg
